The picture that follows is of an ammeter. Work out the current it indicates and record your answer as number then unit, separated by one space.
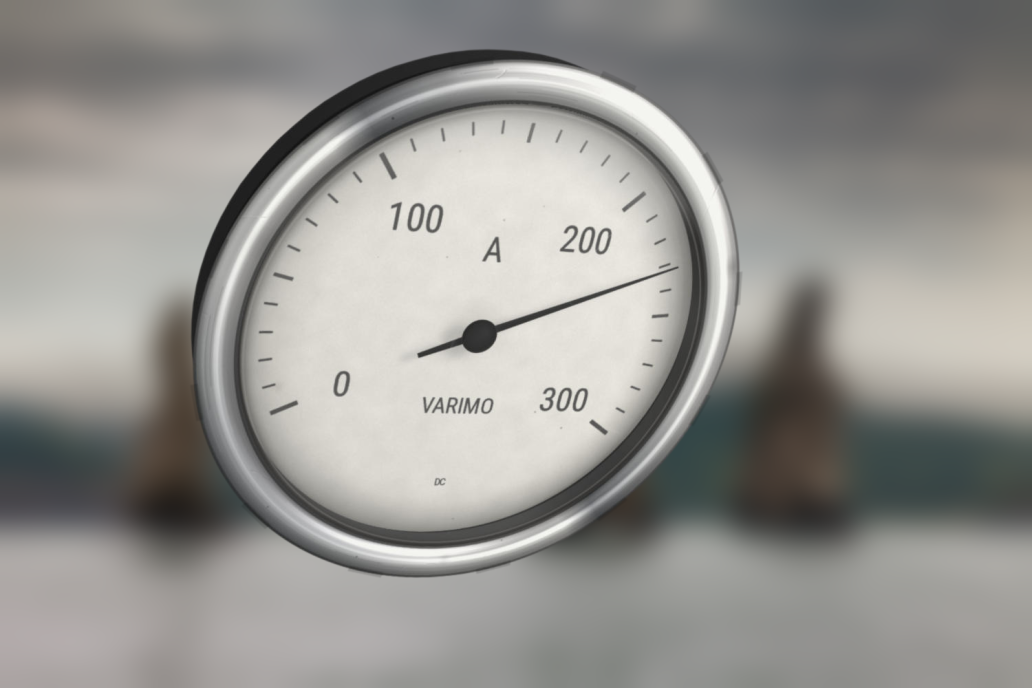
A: 230 A
